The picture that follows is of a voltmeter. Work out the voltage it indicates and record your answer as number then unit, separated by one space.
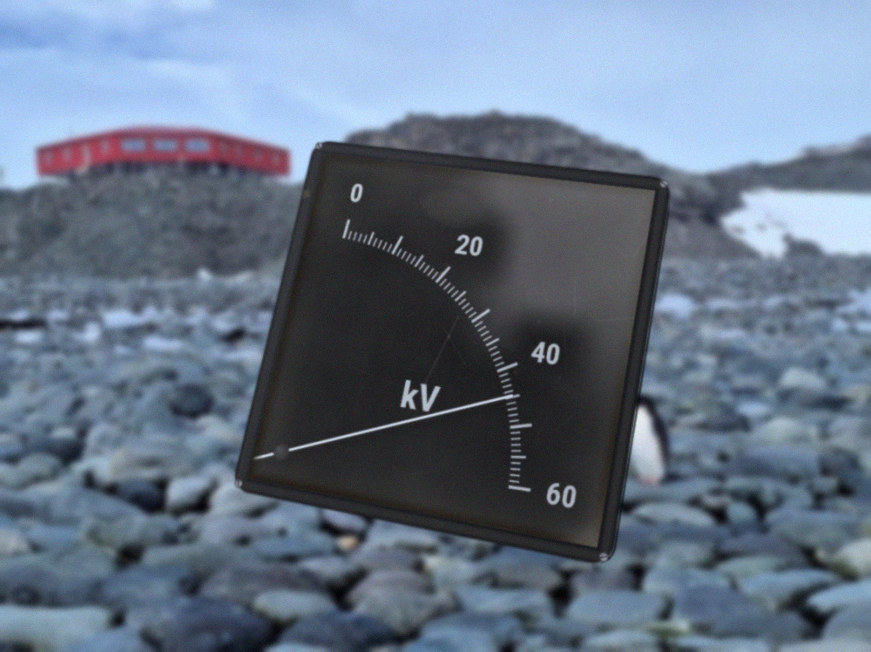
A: 45 kV
